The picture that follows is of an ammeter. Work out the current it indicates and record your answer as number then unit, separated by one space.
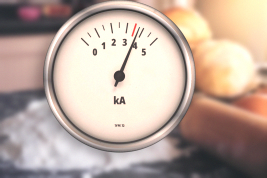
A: 3.75 kA
